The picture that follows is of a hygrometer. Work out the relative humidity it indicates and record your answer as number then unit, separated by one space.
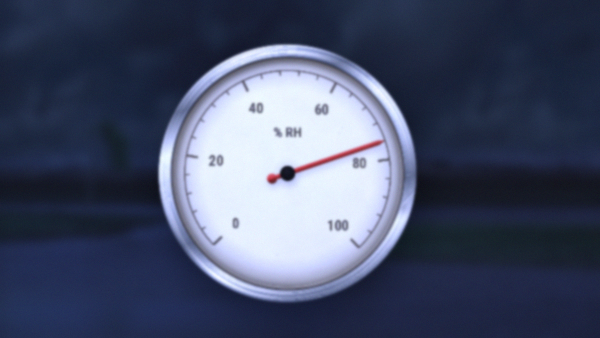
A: 76 %
